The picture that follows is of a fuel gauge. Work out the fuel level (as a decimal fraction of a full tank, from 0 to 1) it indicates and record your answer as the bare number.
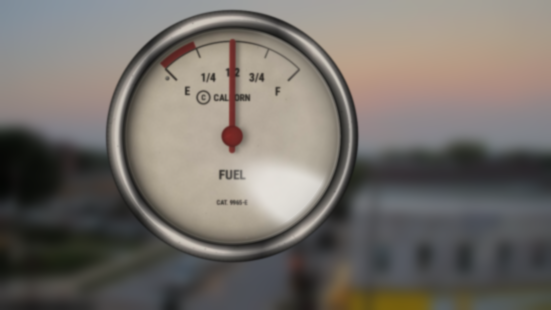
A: 0.5
